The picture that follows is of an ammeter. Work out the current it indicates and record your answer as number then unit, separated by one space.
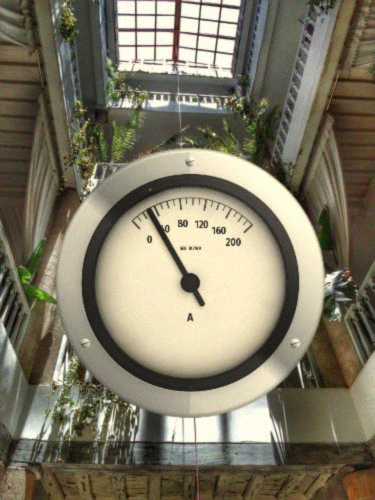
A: 30 A
